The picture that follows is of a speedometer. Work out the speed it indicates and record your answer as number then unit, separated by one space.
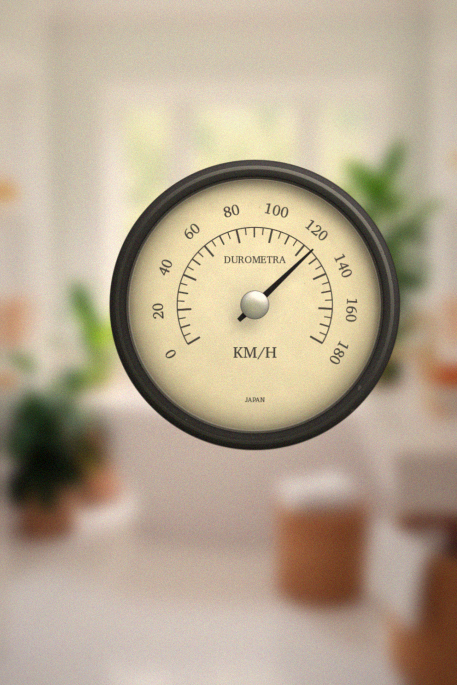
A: 125 km/h
